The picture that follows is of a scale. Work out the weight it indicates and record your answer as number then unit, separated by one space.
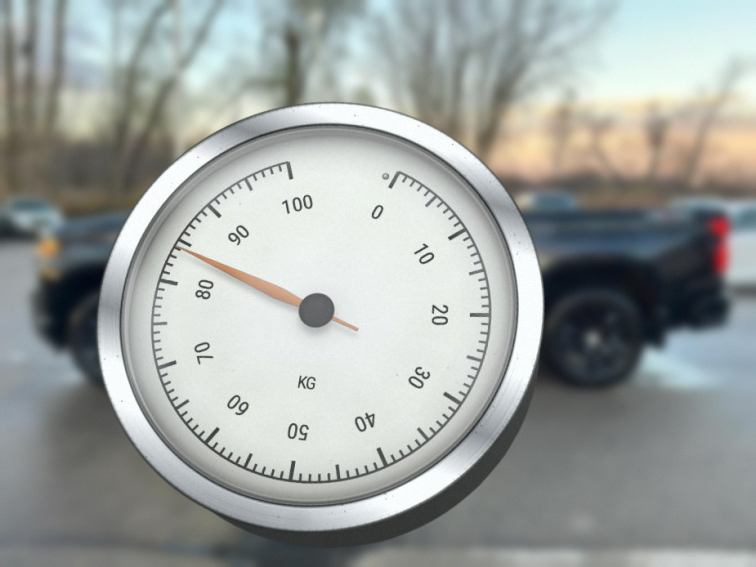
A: 84 kg
